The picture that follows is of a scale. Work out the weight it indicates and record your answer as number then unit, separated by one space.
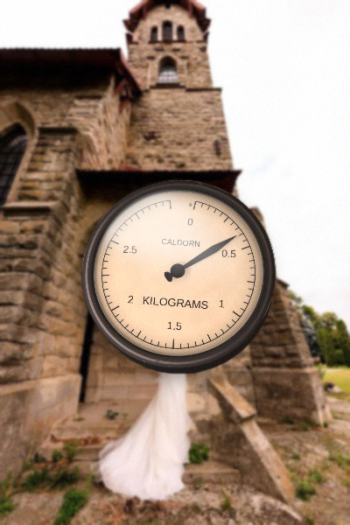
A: 0.4 kg
